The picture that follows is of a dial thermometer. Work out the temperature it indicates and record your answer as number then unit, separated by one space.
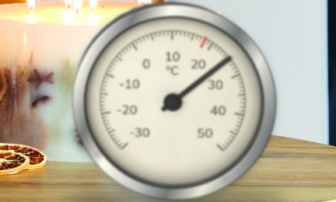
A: 25 °C
